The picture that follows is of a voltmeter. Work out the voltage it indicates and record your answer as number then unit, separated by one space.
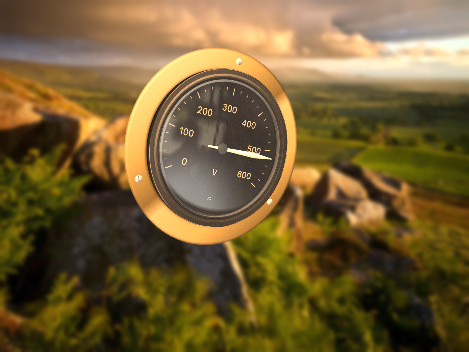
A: 520 V
